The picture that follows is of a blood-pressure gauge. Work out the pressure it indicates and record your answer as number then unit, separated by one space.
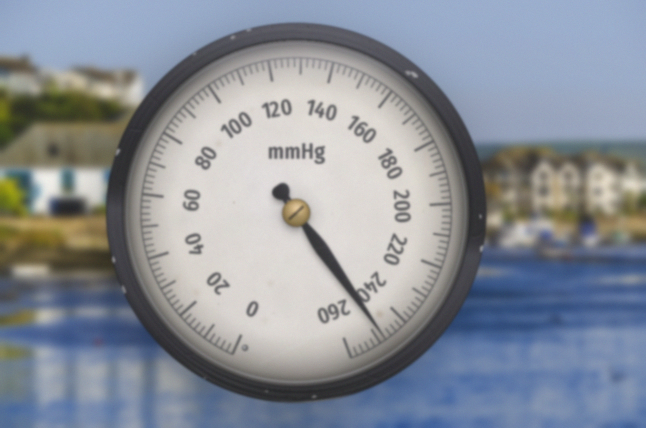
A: 248 mmHg
